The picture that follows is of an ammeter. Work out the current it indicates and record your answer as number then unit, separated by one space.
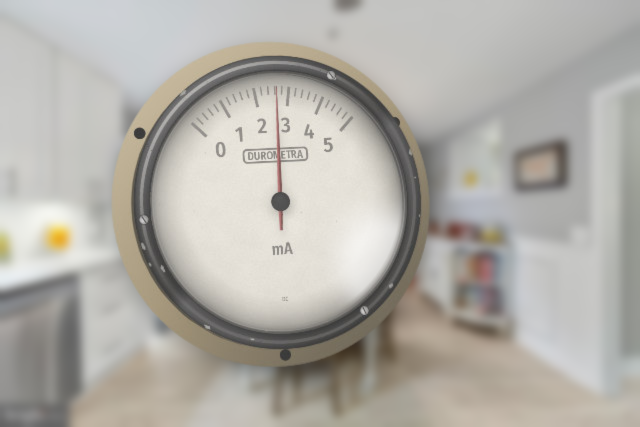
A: 2.6 mA
